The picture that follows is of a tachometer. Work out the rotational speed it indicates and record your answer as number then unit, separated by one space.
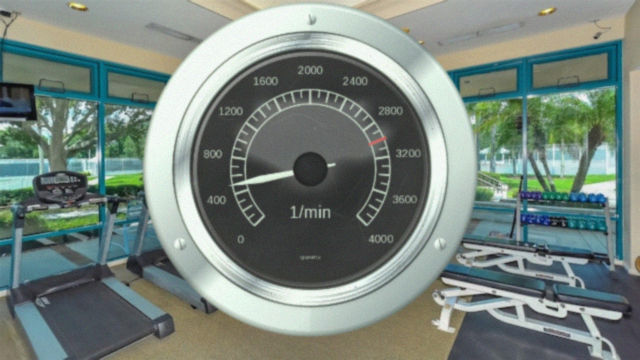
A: 500 rpm
